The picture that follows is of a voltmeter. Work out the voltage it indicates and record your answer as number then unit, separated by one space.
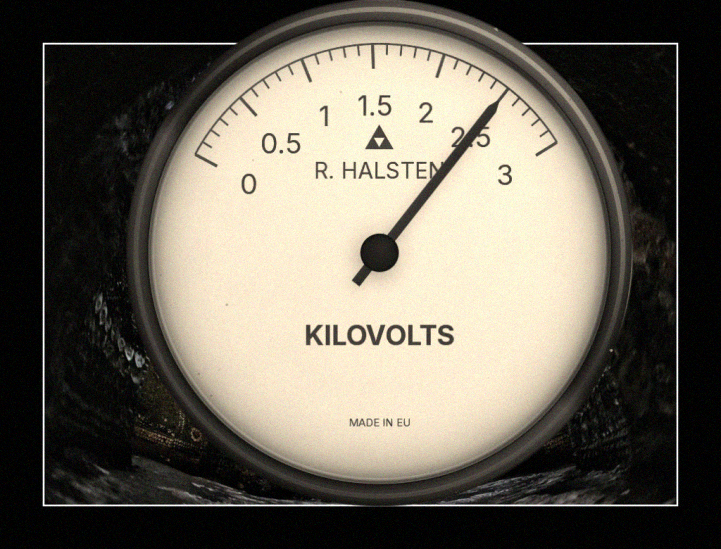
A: 2.5 kV
